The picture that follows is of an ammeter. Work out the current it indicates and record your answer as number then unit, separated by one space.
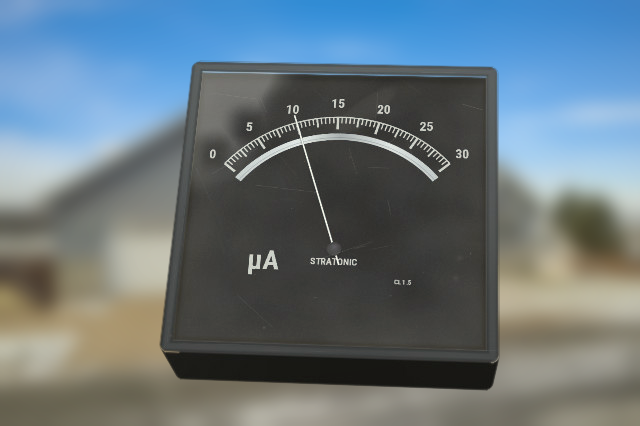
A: 10 µA
